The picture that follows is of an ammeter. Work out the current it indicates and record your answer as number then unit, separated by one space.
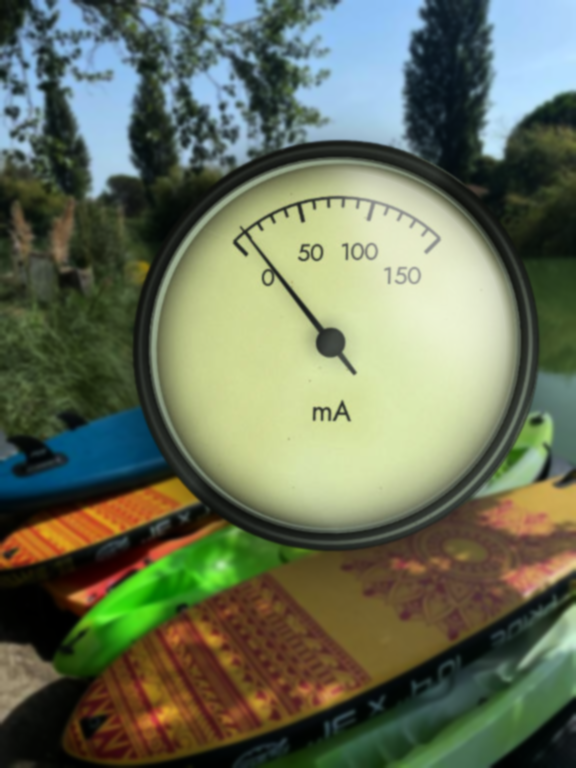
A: 10 mA
